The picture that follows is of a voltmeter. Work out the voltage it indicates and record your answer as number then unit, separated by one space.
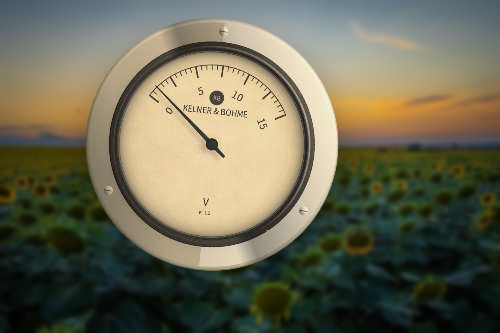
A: 1 V
